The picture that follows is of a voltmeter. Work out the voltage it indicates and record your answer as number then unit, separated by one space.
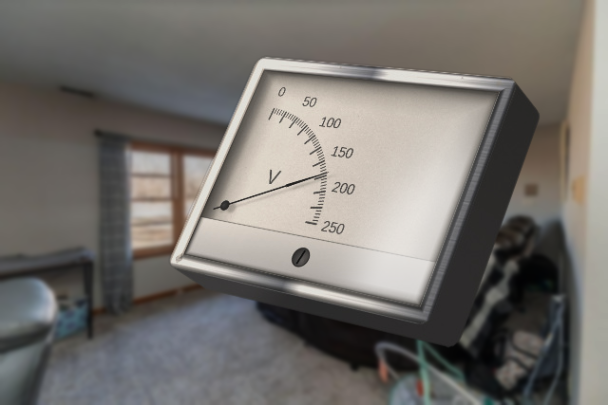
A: 175 V
